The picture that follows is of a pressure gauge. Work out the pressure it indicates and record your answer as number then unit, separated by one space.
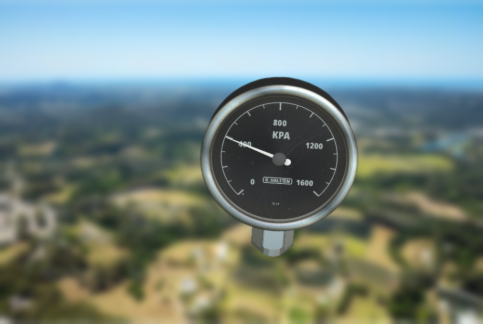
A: 400 kPa
